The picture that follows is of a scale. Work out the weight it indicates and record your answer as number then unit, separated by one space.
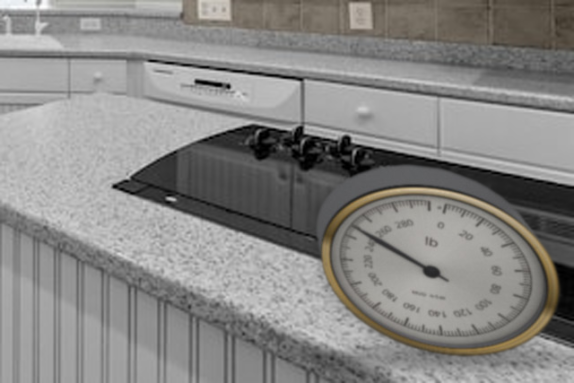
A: 250 lb
